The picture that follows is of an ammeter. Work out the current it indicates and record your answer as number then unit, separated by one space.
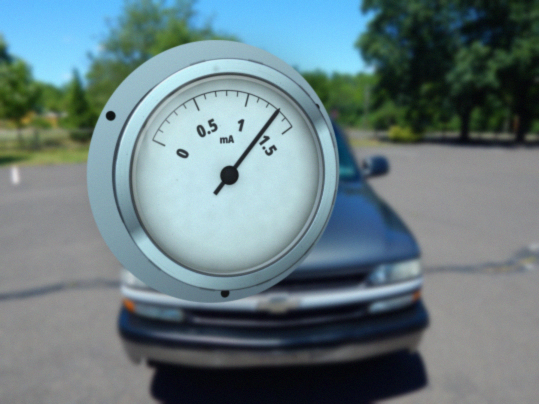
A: 1.3 mA
